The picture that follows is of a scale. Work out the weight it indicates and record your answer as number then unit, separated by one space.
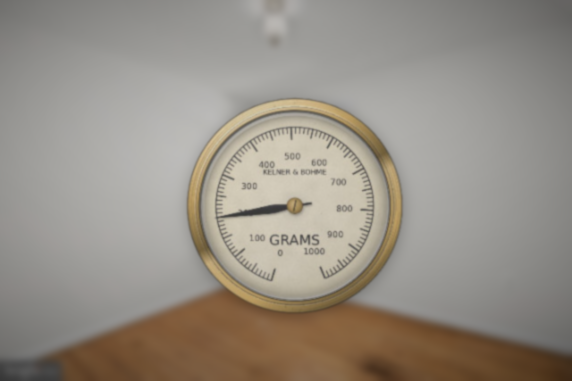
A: 200 g
